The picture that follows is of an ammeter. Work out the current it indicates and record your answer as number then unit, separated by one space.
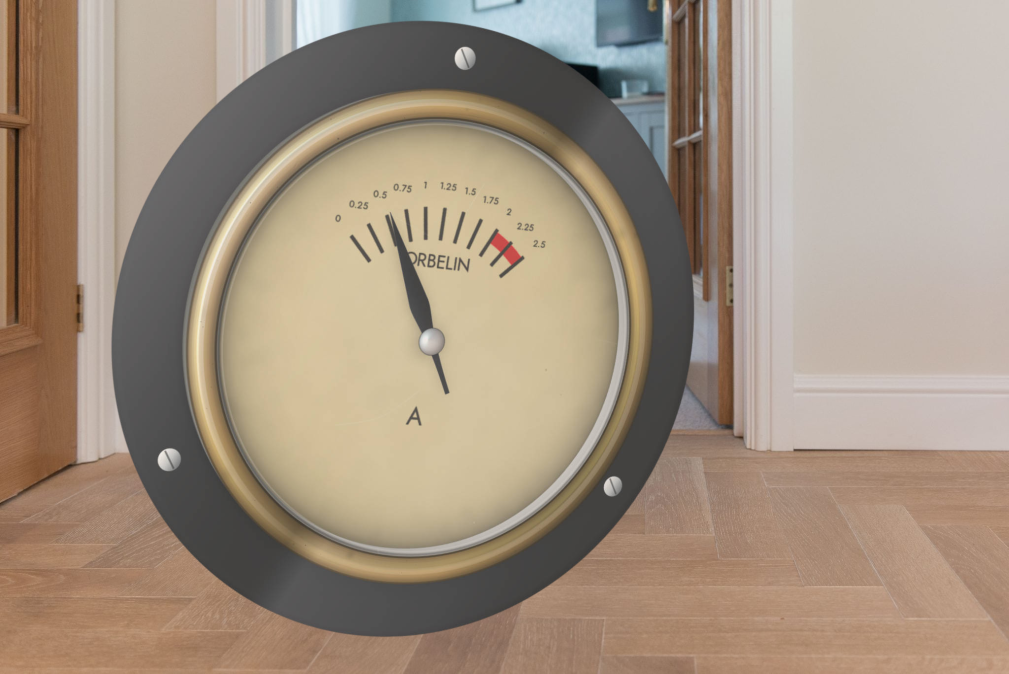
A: 0.5 A
